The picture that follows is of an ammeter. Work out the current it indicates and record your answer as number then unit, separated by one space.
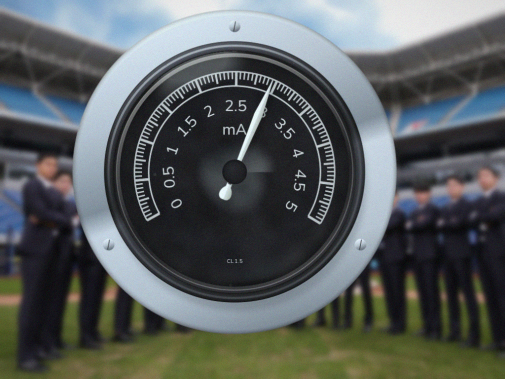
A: 2.95 mA
